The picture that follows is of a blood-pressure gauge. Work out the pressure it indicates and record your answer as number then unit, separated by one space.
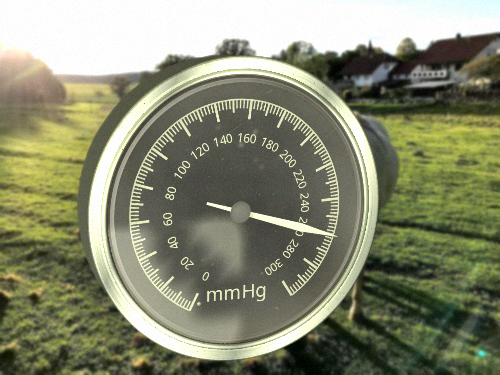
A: 260 mmHg
